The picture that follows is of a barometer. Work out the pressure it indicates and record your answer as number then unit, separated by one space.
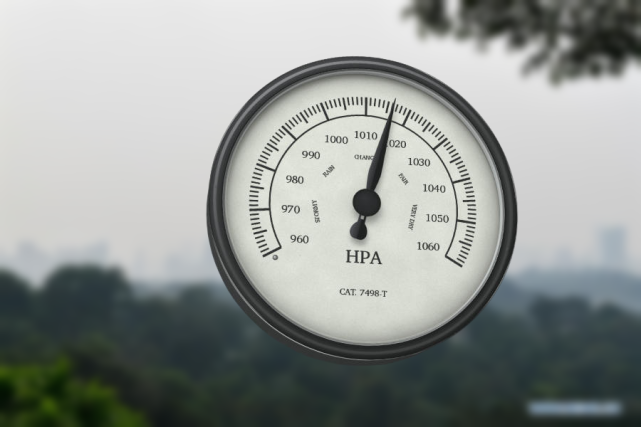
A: 1016 hPa
